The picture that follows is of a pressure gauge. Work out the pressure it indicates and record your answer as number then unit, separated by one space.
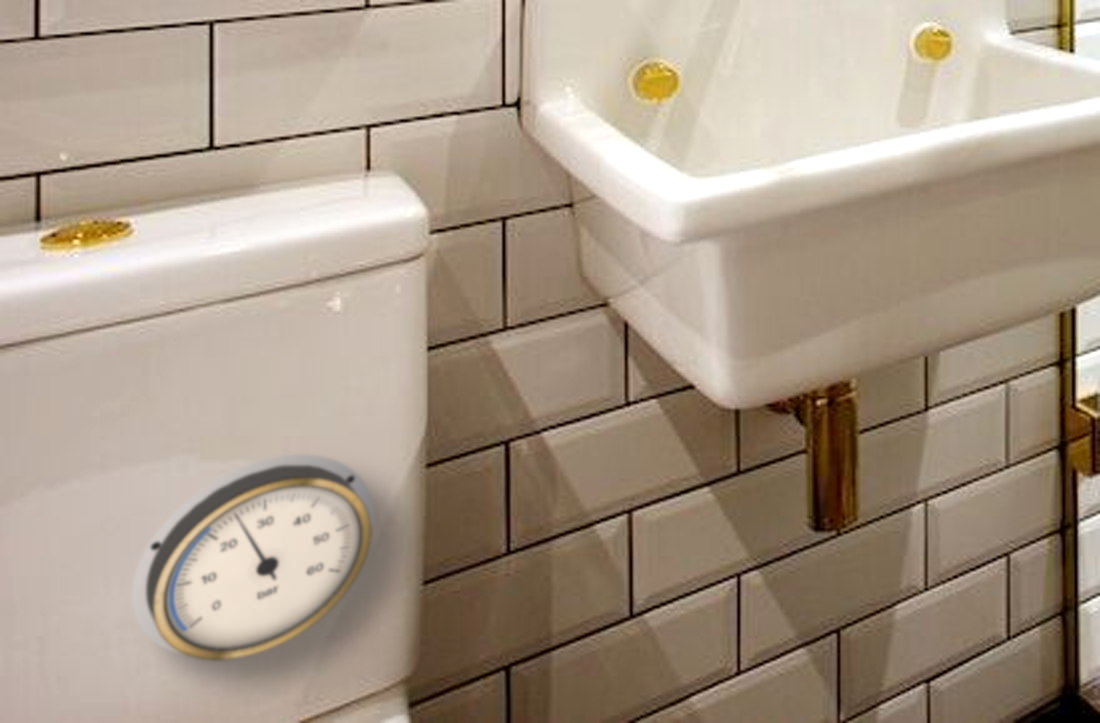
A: 25 bar
